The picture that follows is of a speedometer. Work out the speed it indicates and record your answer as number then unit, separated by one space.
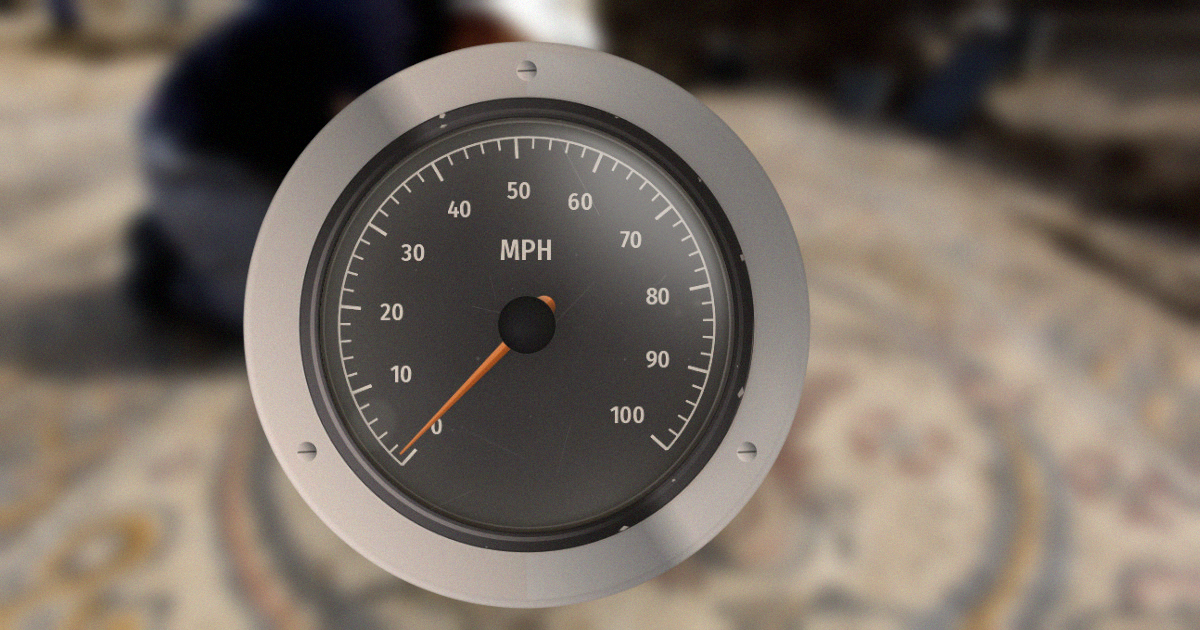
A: 1 mph
